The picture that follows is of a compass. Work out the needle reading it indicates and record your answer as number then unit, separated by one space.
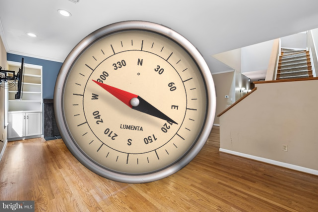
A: 290 °
